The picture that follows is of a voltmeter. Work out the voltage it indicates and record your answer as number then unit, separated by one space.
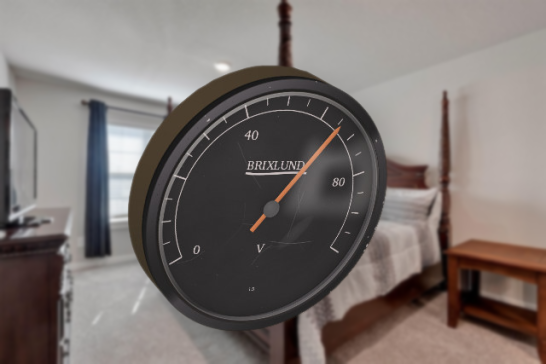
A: 65 V
